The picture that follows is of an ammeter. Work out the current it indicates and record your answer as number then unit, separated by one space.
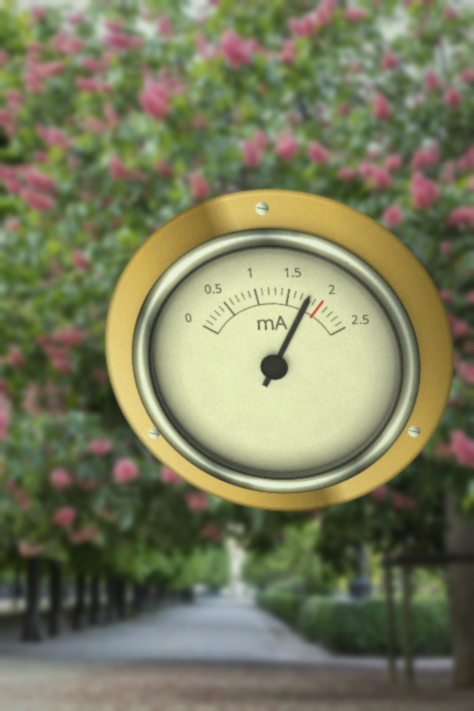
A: 1.8 mA
